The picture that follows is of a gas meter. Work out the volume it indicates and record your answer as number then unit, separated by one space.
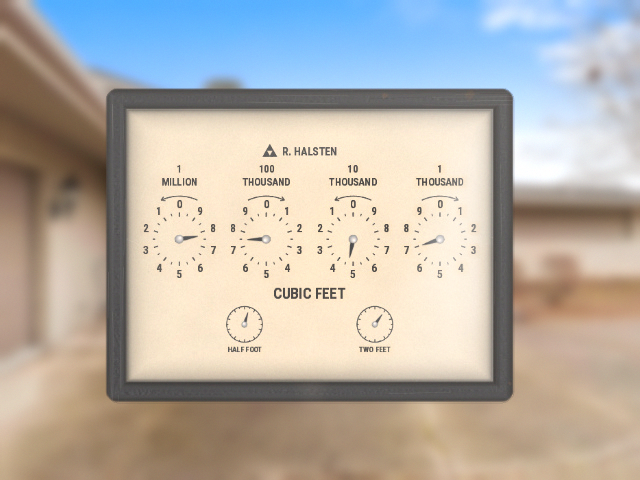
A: 774700 ft³
